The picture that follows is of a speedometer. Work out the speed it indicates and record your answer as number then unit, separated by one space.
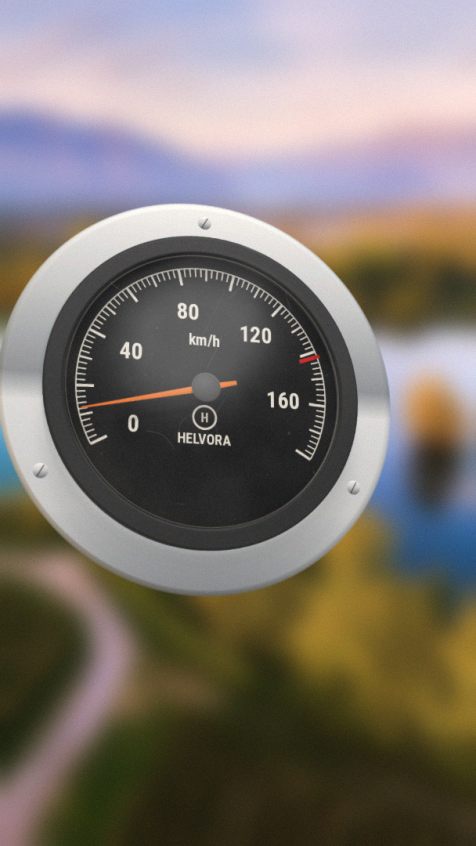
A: 12 km/h
